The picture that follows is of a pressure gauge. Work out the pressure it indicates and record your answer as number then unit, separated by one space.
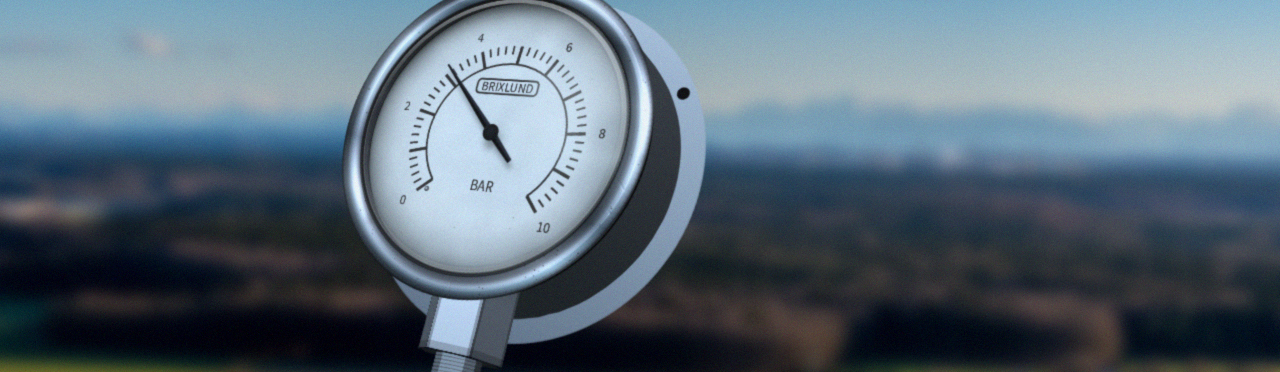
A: 3.2 bar
